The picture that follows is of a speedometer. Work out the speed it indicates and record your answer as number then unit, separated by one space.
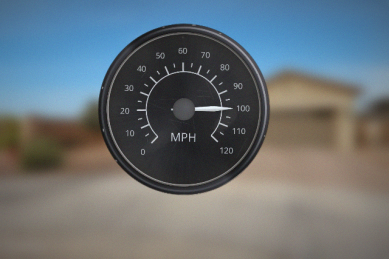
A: 100 mph
